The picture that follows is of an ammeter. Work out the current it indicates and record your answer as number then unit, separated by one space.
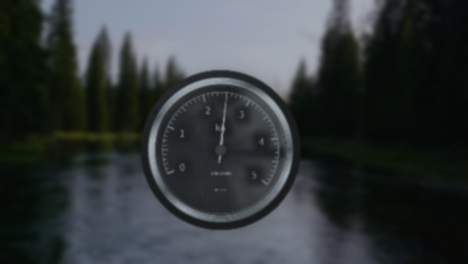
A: 2.5 kA
